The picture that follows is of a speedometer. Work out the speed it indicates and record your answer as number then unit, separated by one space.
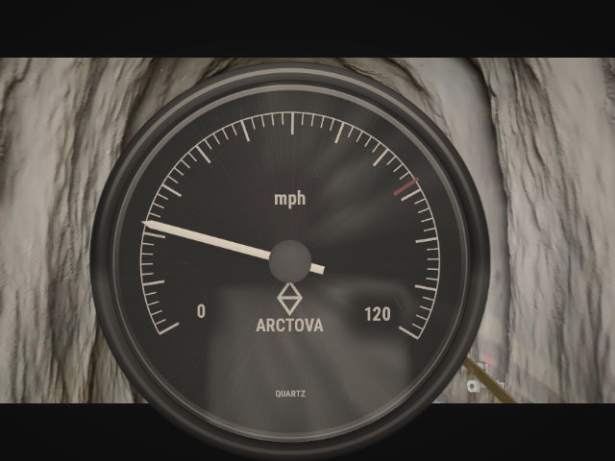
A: 22 mph
